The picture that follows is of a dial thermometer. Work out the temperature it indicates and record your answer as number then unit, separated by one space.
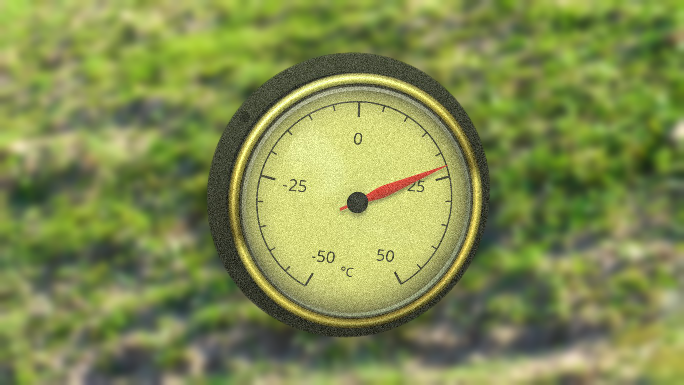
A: 22.5 °C
